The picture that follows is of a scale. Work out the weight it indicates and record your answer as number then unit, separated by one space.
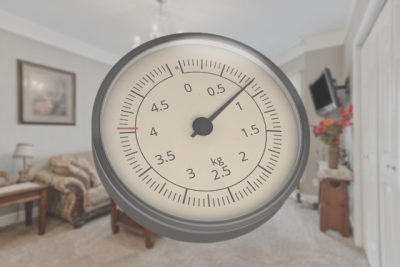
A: 0.85 kg
